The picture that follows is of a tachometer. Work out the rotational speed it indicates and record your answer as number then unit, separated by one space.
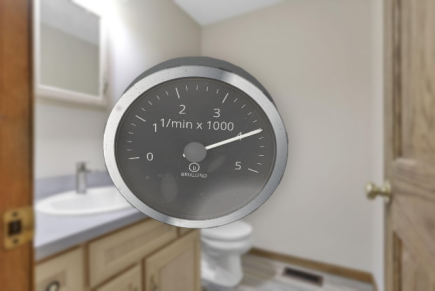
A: 4000 rpm
